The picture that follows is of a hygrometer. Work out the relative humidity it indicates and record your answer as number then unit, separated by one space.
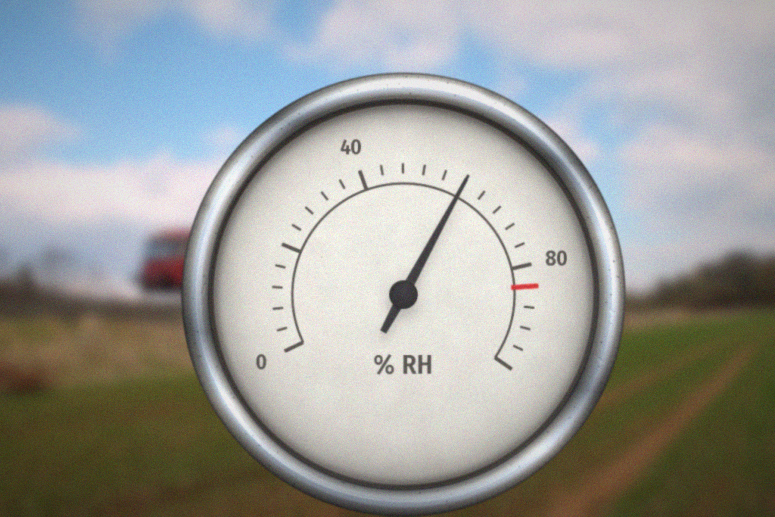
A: 60 %
